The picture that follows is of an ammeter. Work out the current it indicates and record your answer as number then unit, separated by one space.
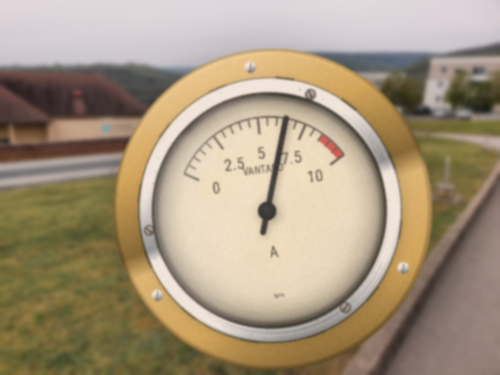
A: 6.5 A
